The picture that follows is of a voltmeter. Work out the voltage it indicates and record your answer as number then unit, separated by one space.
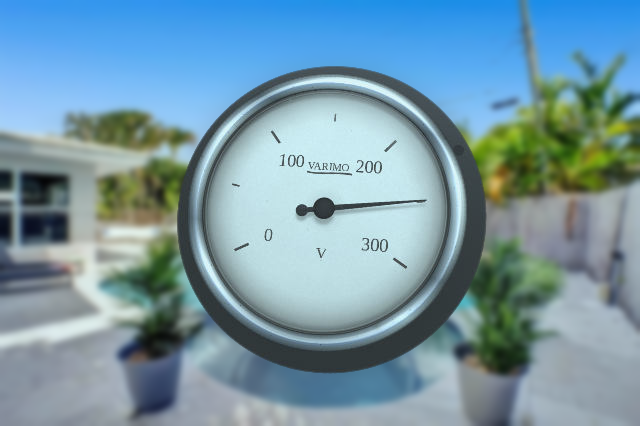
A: 250 V
